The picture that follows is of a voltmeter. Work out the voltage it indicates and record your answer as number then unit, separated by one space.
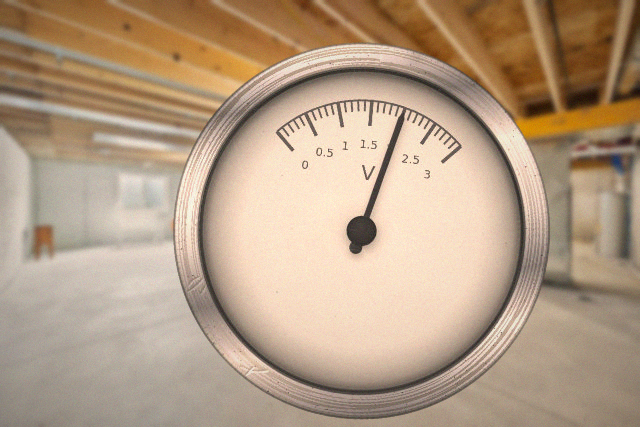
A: 2 V
